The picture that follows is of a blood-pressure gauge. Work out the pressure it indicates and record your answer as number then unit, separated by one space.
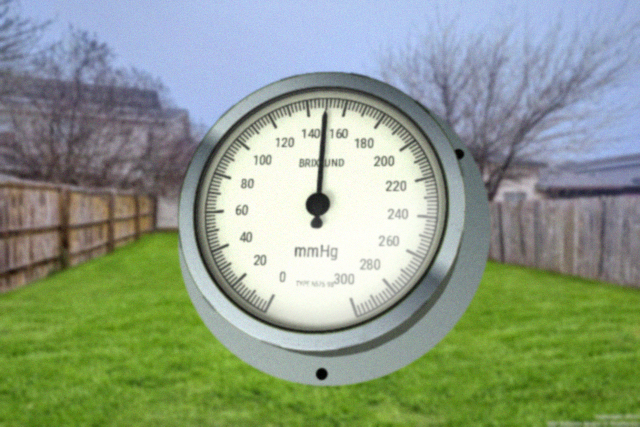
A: 150 mmHg
